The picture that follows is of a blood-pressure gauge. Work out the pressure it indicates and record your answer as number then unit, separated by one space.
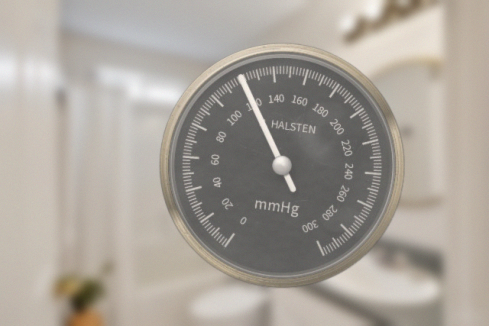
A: 120 mmHg
